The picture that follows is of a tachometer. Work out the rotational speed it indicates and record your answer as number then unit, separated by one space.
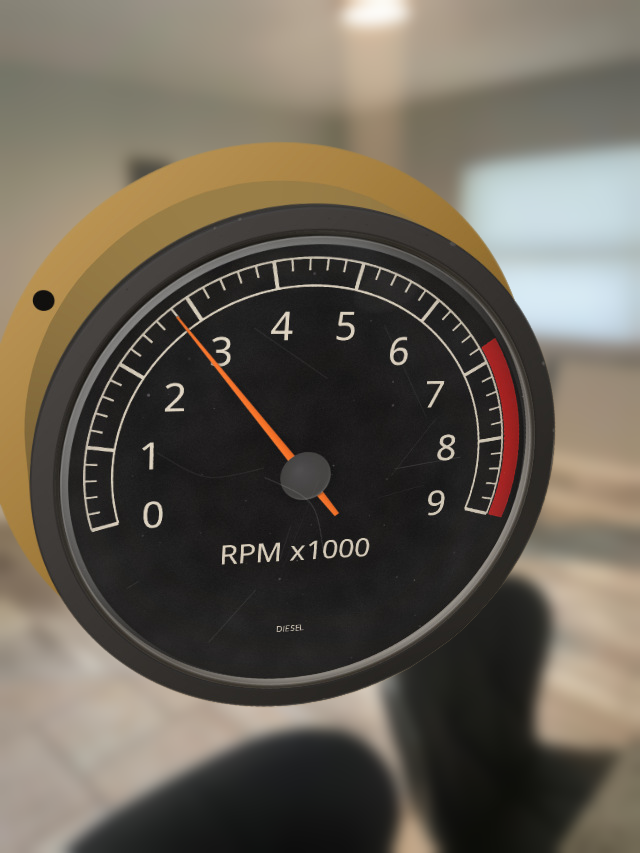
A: 2800 rpm
